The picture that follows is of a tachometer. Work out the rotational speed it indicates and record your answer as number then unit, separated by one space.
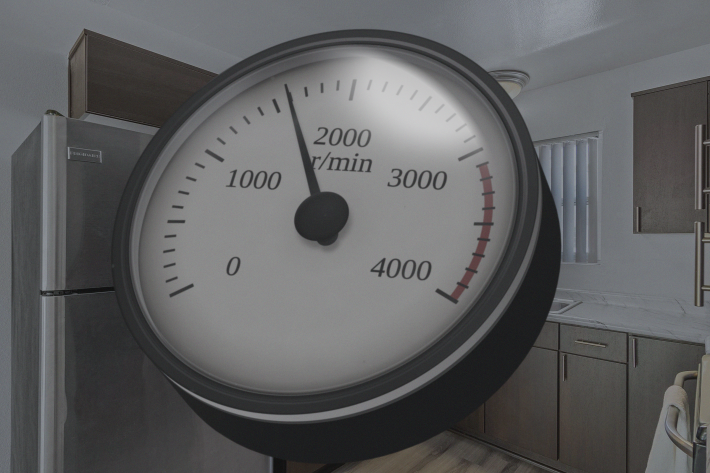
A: 1600 rpm
